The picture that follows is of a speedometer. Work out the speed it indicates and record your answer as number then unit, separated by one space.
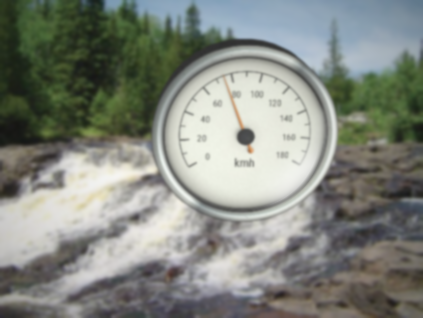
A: 75 km/h
